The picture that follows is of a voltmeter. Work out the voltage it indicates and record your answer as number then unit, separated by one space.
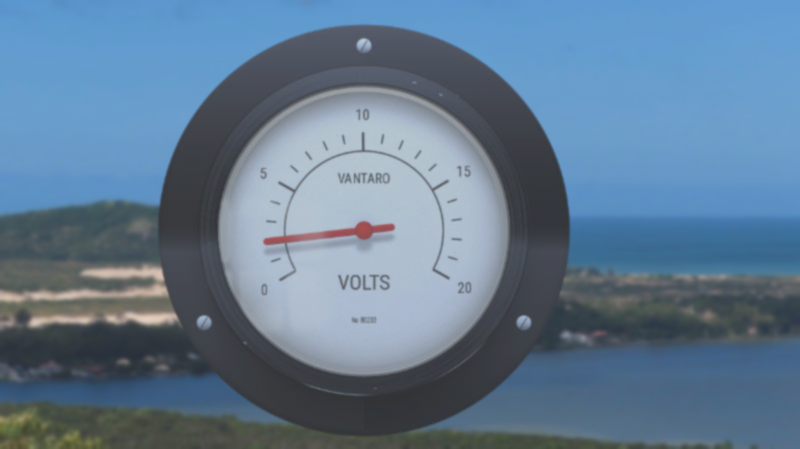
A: 2 V
